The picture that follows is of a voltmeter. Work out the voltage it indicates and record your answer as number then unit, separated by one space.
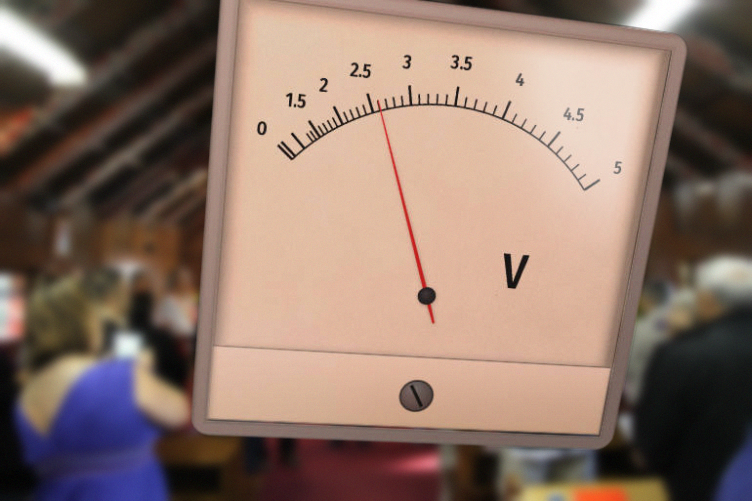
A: 2.6 V
